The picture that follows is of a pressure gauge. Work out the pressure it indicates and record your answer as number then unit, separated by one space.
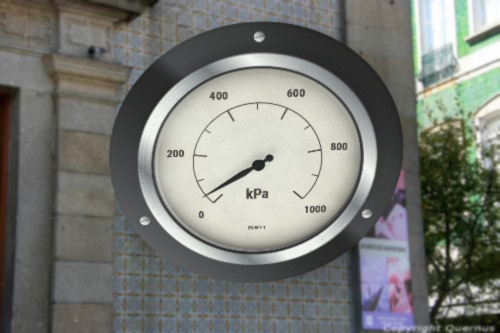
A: 50 kPa
